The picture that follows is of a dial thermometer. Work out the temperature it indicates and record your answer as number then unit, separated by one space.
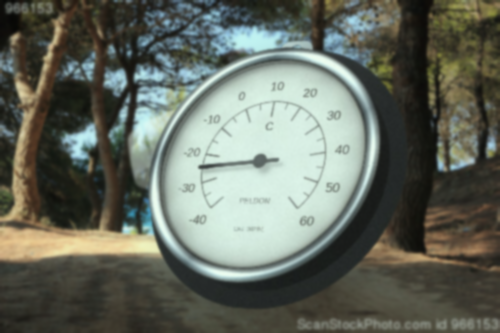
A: -25 °C
